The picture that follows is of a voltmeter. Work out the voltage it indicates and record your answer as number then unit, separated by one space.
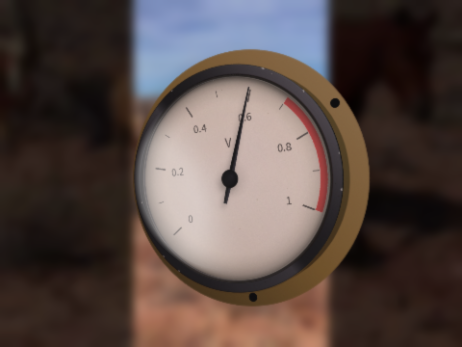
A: 0.6 V
